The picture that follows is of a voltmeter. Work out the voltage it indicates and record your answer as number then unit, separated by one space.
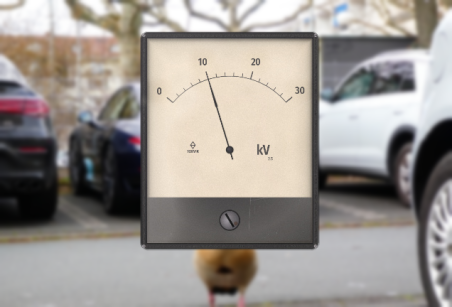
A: 10 kV
